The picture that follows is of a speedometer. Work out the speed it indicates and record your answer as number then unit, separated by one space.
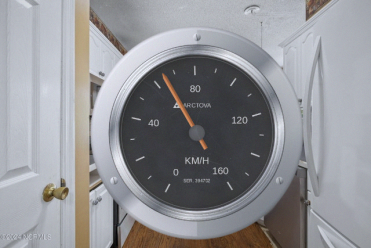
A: 65 km/h
